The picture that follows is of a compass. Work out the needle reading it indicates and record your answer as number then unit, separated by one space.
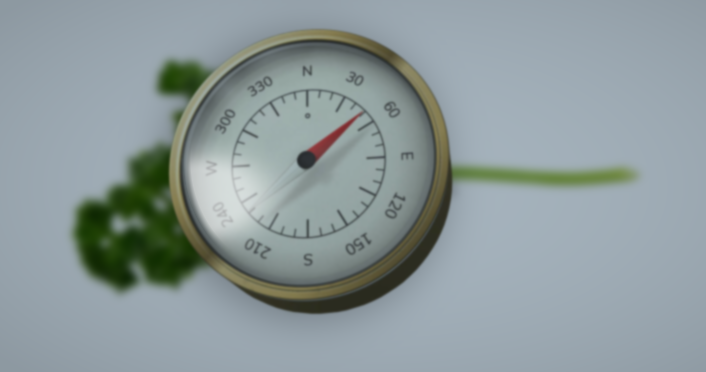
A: 50 °
